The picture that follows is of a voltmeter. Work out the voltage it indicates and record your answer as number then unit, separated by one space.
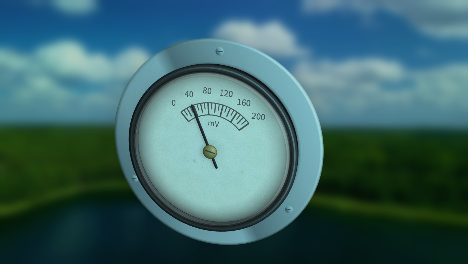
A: 40 mV
